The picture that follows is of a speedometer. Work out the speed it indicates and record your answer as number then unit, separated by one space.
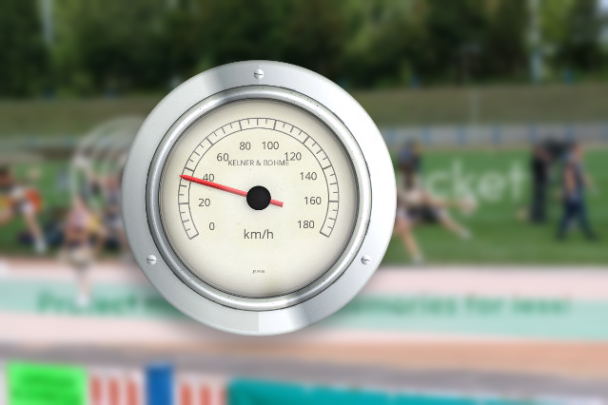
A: 35 km/h
